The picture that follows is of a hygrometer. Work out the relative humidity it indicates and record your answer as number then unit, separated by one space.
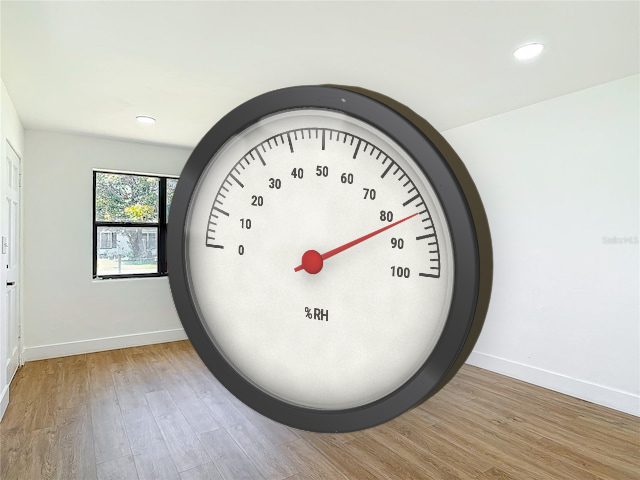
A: 84 %
